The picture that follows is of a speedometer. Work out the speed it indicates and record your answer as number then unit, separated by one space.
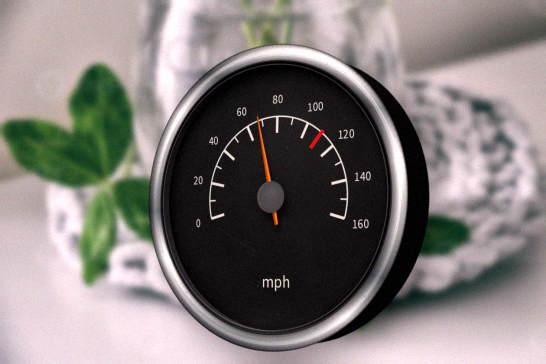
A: 70 mph
